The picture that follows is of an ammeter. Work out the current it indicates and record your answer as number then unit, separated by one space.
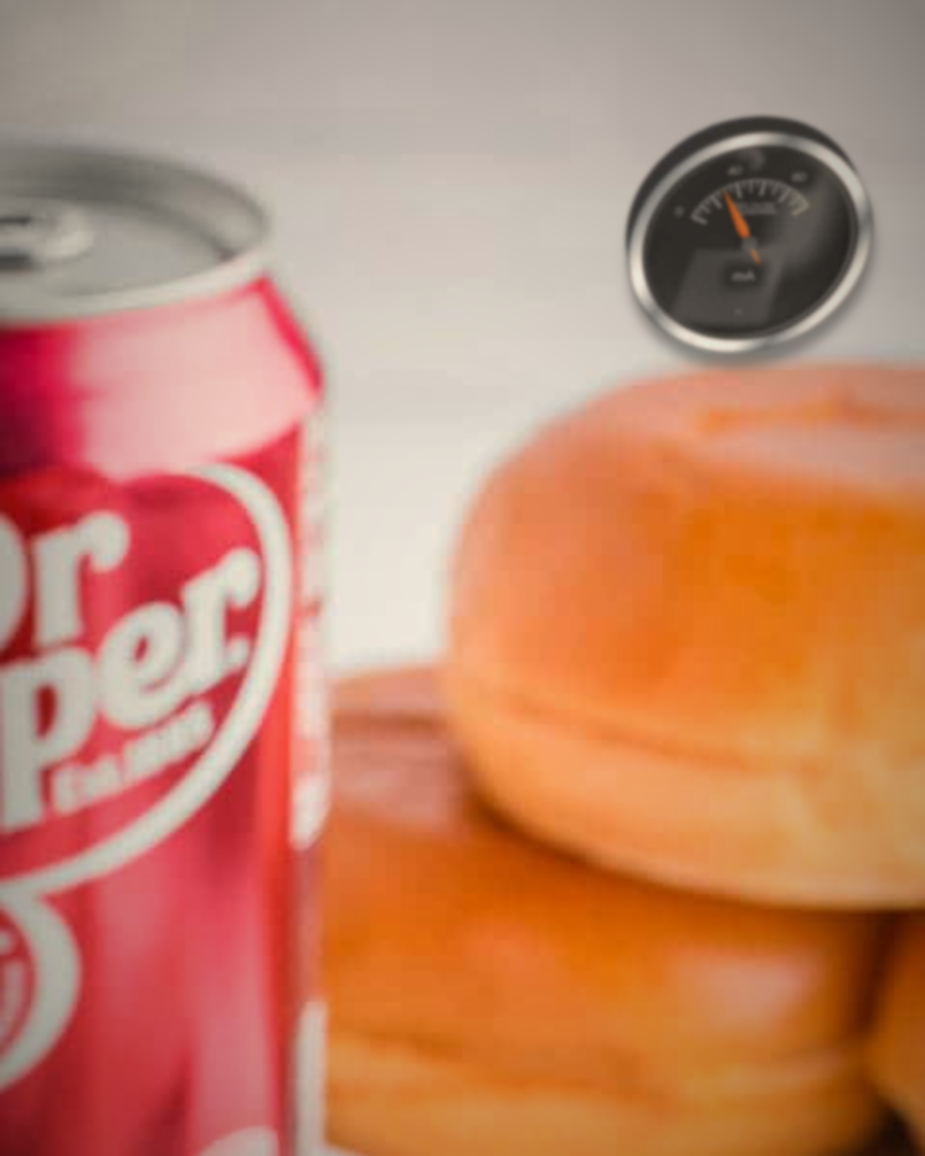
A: 30 mA
